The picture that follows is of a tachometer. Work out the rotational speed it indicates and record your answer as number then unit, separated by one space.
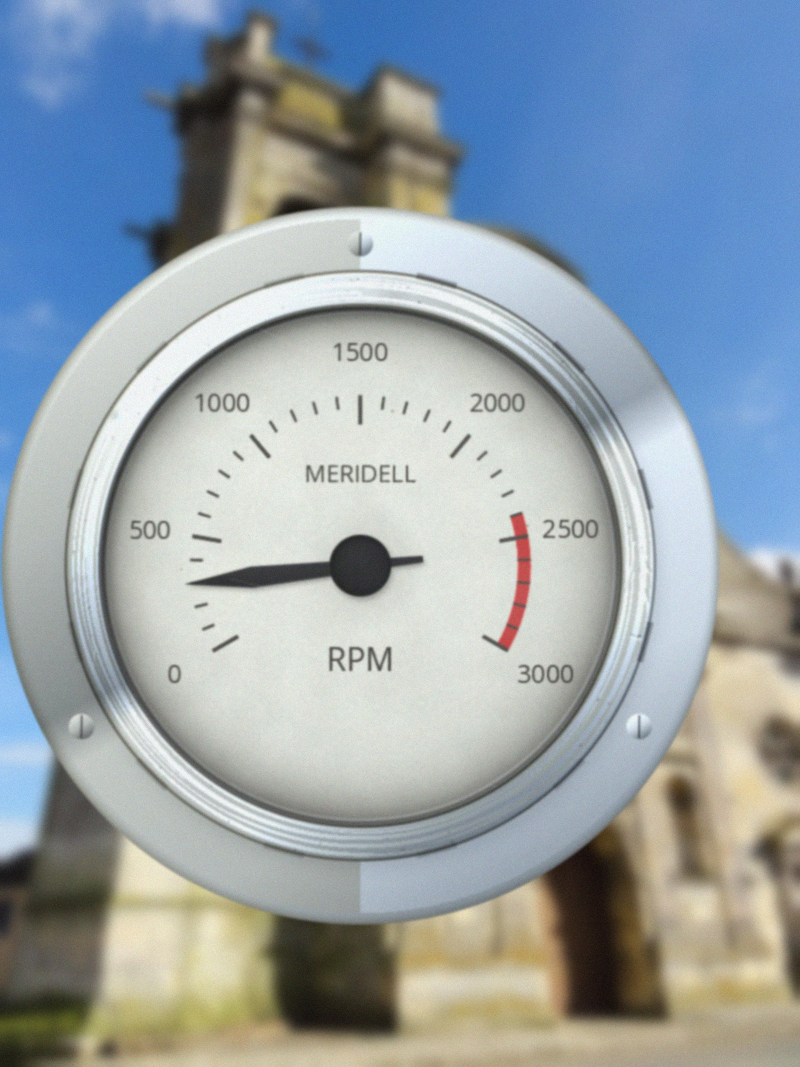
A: 300 rpm
